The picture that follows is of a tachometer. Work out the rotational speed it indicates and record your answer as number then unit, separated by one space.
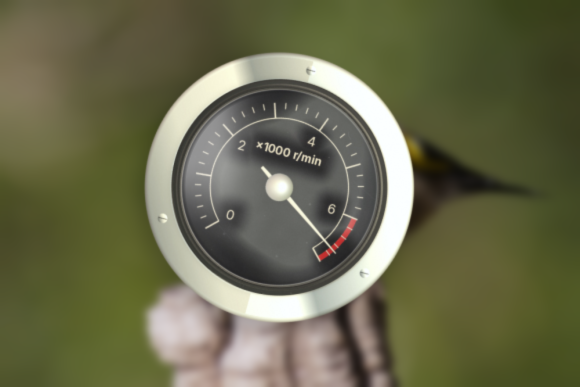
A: 6700 rpm
